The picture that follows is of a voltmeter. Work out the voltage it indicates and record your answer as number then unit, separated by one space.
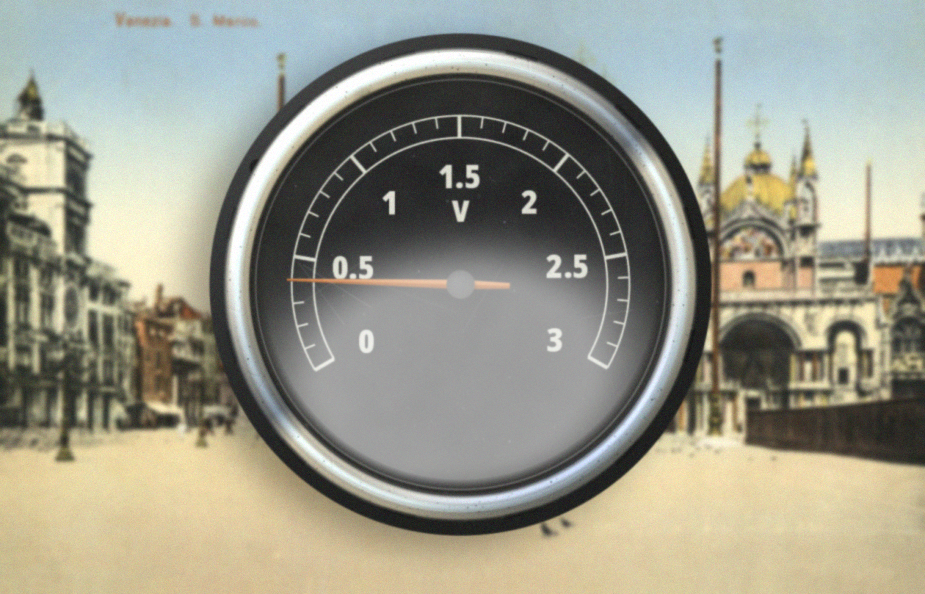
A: 0.4 V
